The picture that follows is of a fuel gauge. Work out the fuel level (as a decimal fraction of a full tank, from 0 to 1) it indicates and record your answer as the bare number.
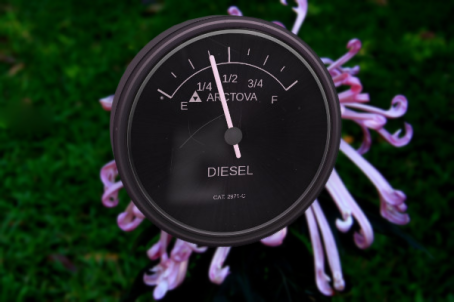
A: 0.375
